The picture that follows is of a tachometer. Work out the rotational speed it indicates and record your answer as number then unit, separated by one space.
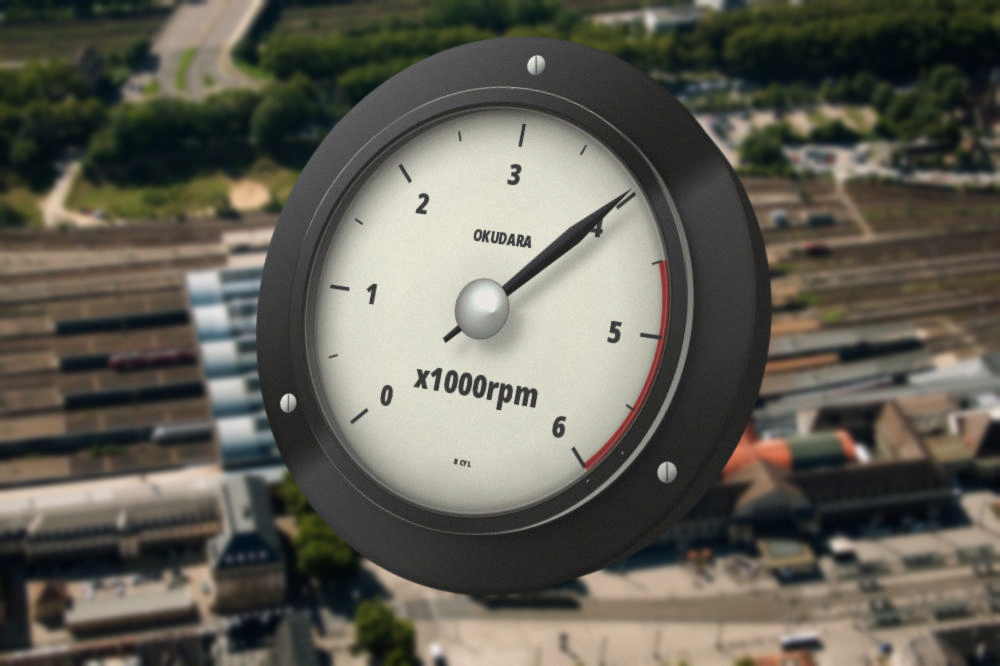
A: 4000 rpm
